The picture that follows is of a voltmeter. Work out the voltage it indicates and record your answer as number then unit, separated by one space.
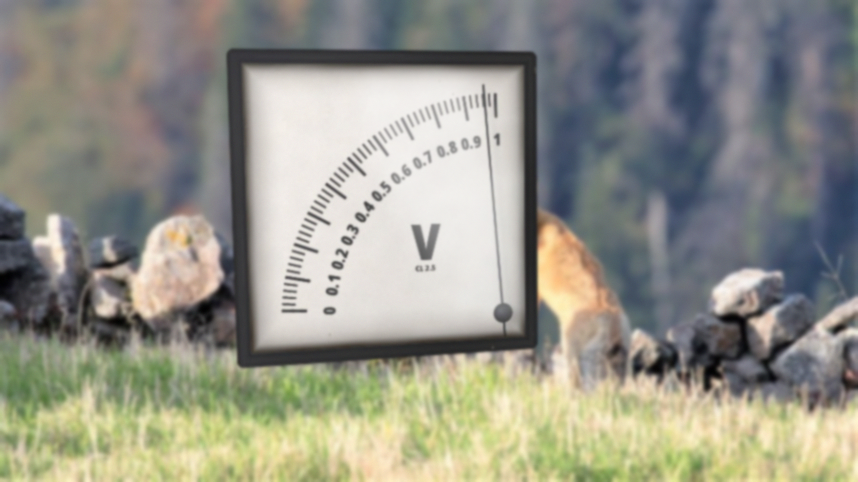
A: 0.96 V
